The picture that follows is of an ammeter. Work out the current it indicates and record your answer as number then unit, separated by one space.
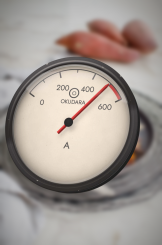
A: 500 A
